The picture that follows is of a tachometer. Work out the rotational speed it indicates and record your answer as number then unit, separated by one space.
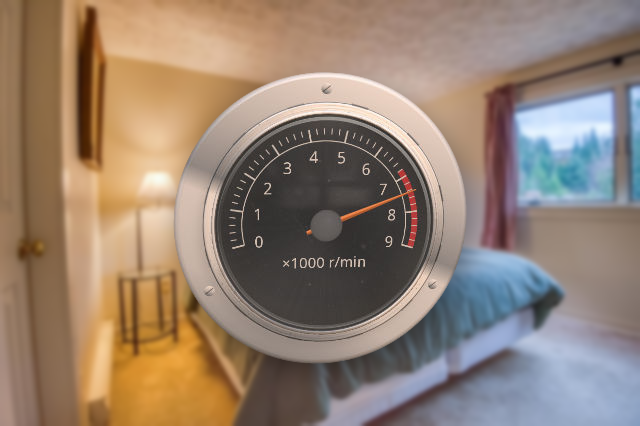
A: 7400 rpm
